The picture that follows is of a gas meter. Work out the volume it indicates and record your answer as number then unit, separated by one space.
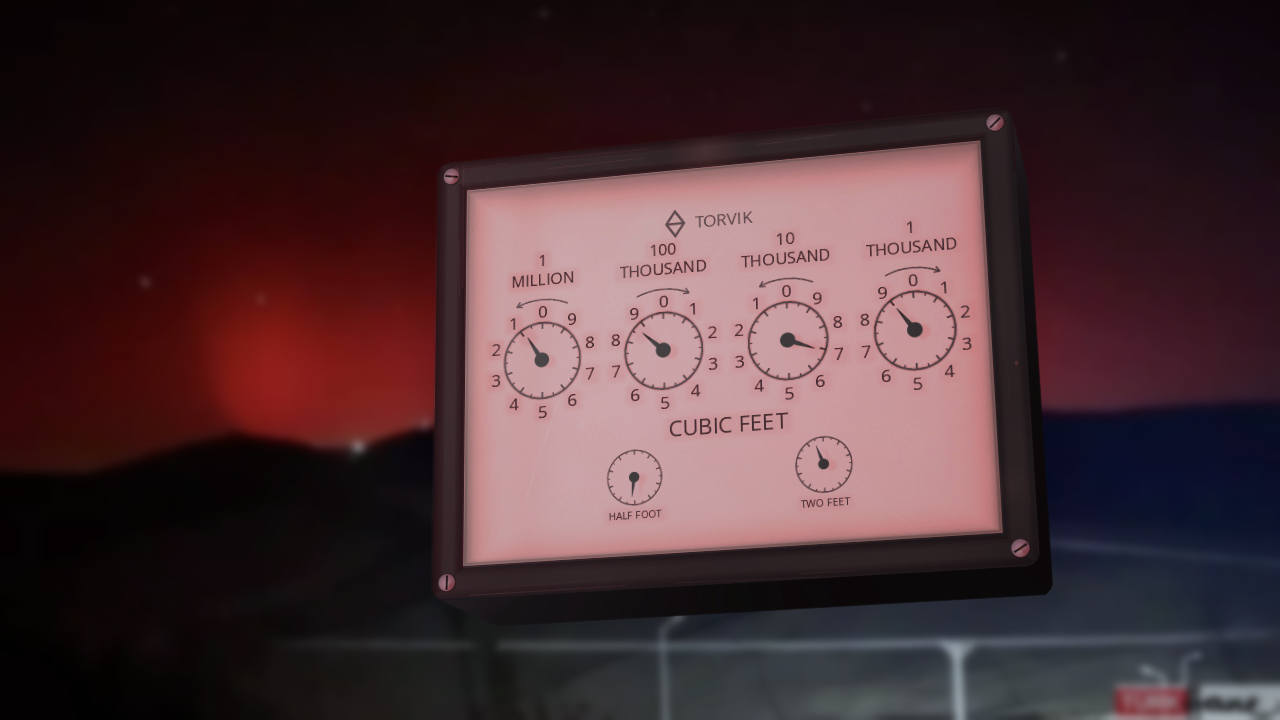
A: 86900 ft³
